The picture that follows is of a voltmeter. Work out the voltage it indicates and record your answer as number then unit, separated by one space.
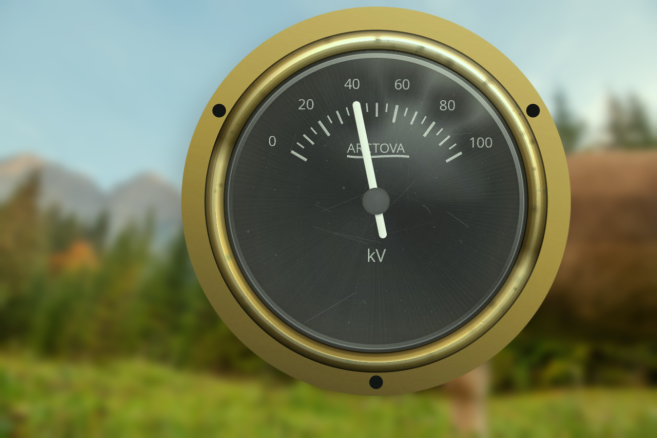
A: 40 kV
